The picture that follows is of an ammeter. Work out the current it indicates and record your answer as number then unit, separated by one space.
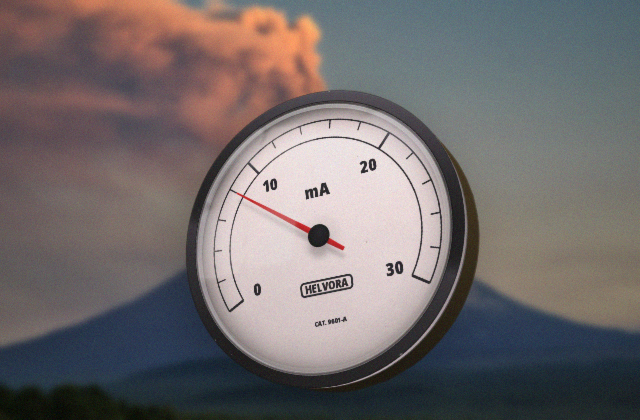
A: 8 mA
